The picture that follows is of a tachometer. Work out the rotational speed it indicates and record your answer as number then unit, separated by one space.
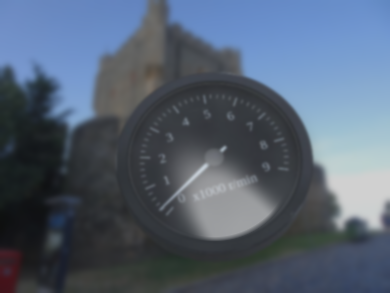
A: 200 rpm
